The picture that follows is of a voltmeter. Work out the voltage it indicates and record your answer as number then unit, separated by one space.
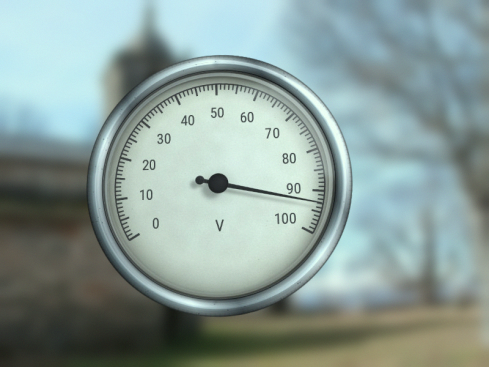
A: 93 V
